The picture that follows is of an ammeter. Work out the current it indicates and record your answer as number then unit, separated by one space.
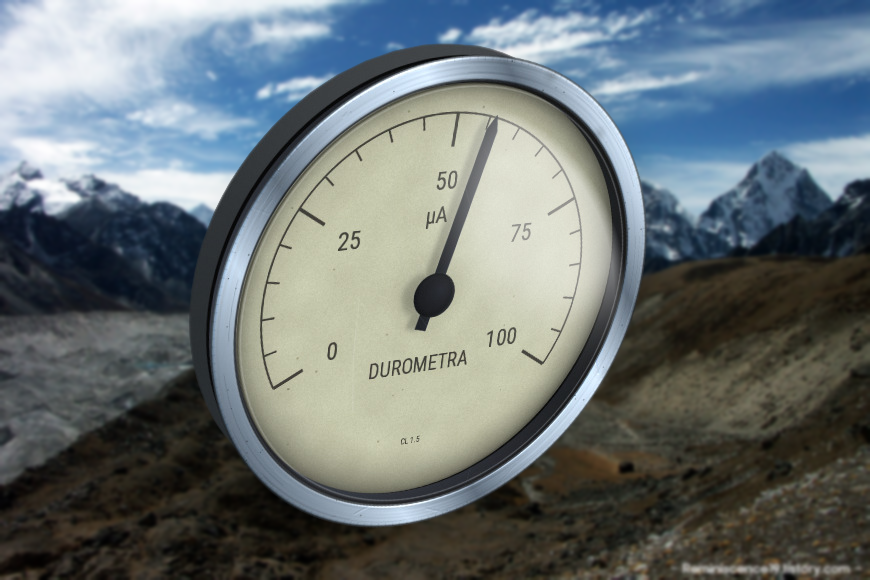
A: 55 µA
